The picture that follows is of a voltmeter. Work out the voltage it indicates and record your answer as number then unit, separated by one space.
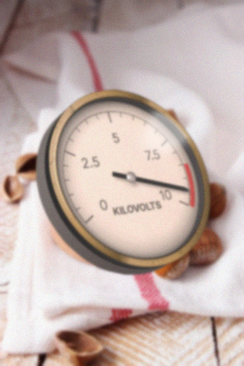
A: 9.5 kV
